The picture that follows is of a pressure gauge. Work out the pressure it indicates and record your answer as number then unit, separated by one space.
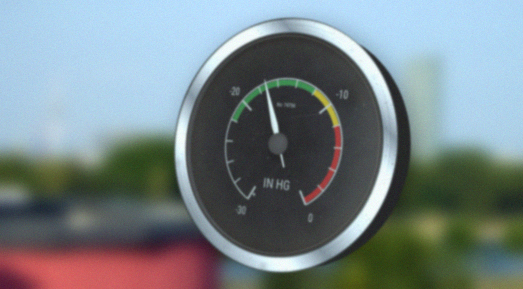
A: -17 inHg
